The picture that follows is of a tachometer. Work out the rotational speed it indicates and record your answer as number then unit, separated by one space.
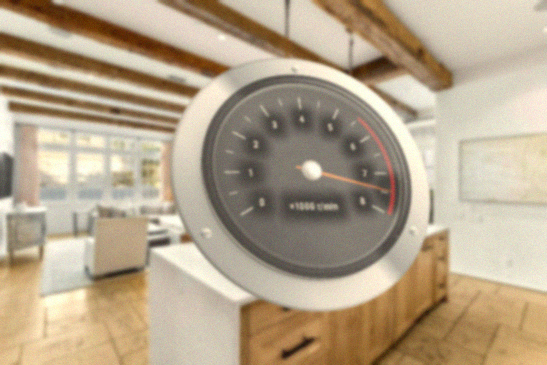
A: 7500 rpm
